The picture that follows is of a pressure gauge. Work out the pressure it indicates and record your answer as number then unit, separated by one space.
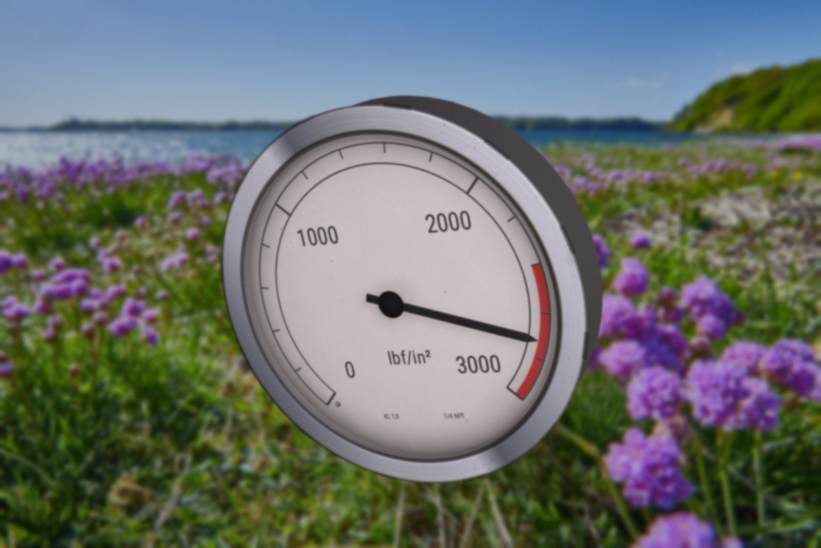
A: 2700 psi
